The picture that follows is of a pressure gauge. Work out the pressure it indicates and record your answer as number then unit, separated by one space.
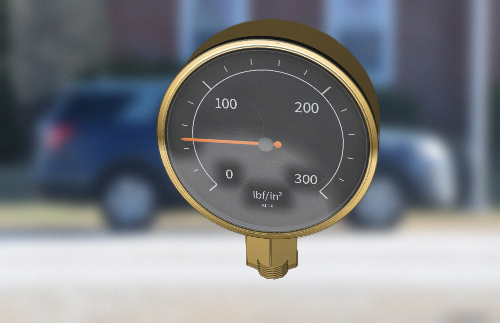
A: 50 psi
